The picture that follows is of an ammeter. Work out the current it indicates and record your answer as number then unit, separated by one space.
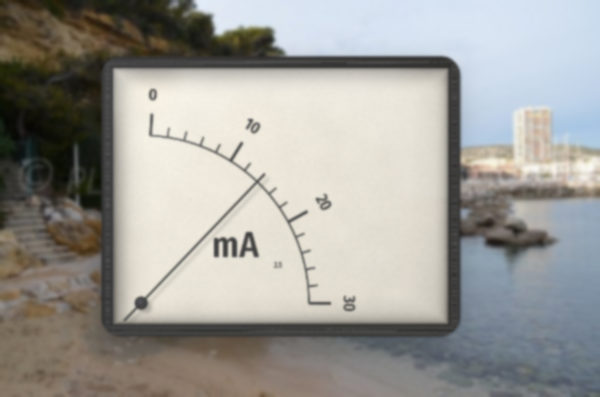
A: 14 mA
